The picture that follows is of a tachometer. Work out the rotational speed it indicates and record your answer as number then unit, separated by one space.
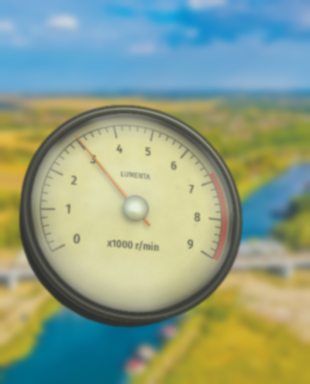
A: 3000 rpm
